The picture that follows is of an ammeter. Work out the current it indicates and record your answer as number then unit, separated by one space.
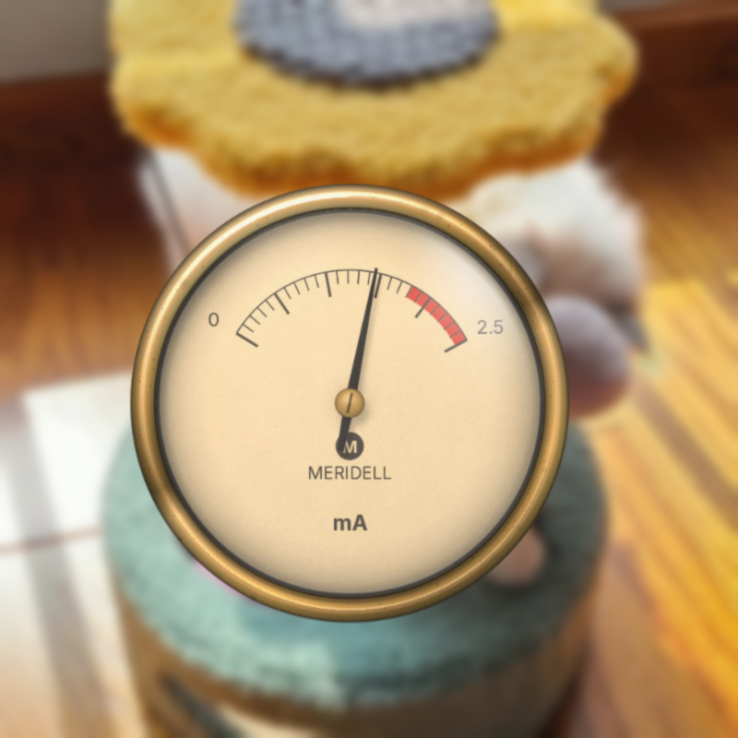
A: 1.45 mA
